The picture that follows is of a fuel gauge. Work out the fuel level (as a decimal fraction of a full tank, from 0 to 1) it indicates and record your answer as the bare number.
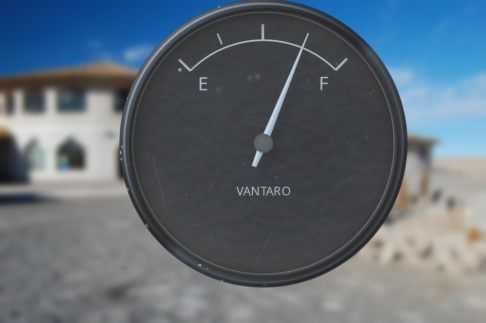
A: 0.75
